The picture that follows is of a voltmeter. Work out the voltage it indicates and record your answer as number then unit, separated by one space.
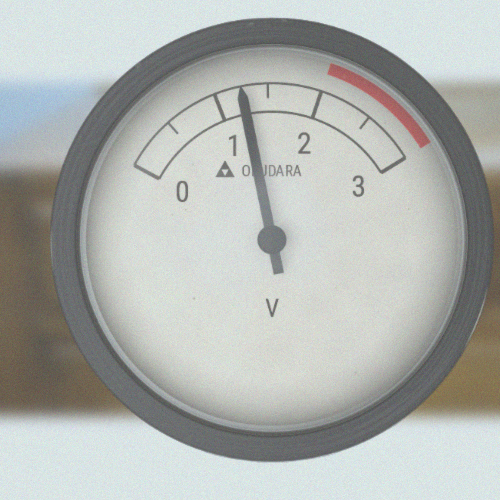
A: 1.25 V
